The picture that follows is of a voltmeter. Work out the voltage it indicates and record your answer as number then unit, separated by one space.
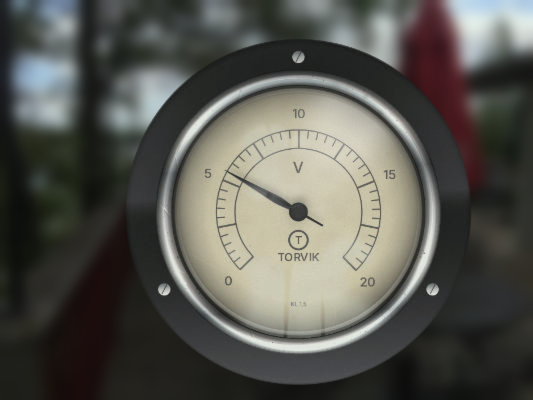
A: 5.5 V
